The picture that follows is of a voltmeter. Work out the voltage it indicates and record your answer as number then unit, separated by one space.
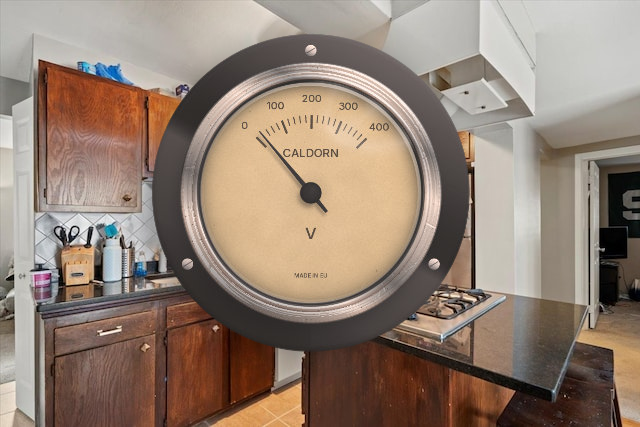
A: 20 V
